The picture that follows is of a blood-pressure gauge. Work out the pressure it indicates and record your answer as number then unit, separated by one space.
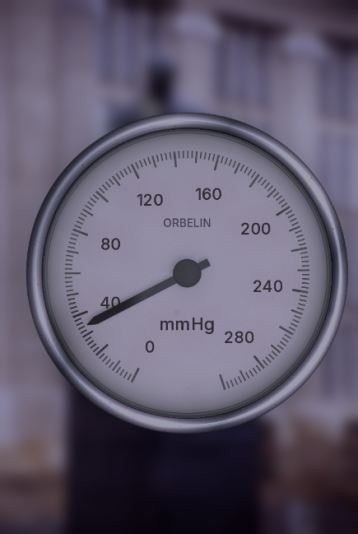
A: 34 mmHg
